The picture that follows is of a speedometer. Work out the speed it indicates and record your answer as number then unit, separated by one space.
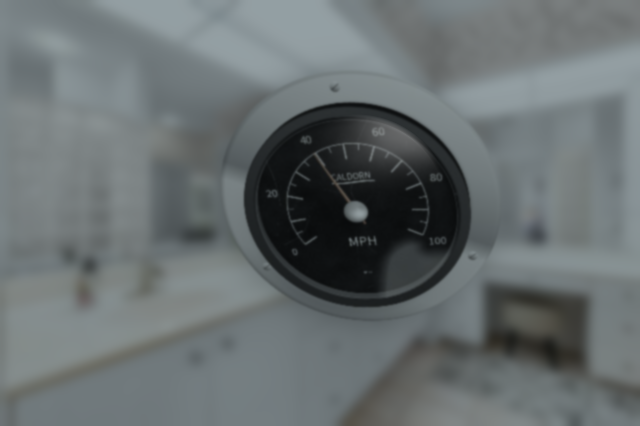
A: 40 mph
